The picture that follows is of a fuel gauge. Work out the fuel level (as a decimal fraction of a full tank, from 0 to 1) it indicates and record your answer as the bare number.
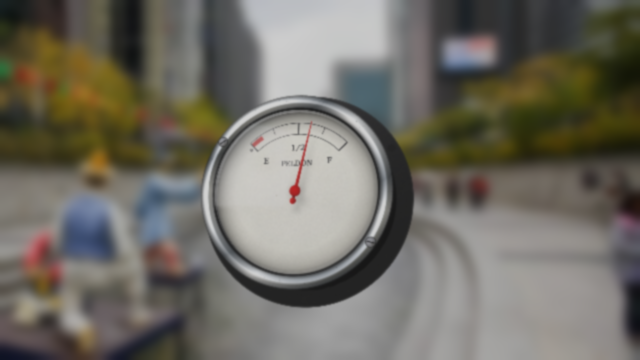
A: 0.625
